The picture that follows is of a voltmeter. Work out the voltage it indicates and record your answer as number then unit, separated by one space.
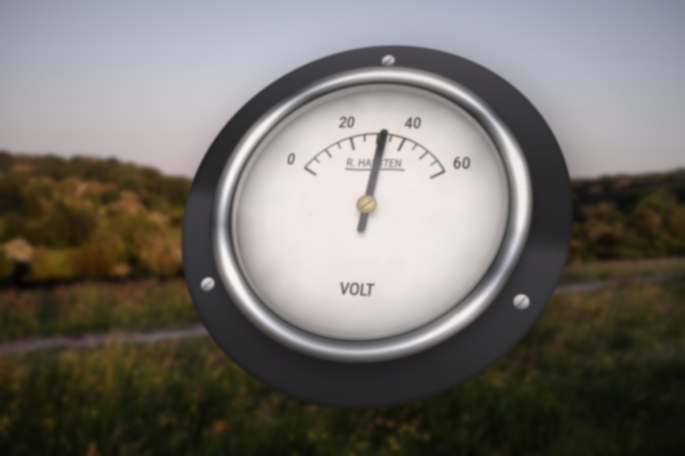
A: 32.5 V
